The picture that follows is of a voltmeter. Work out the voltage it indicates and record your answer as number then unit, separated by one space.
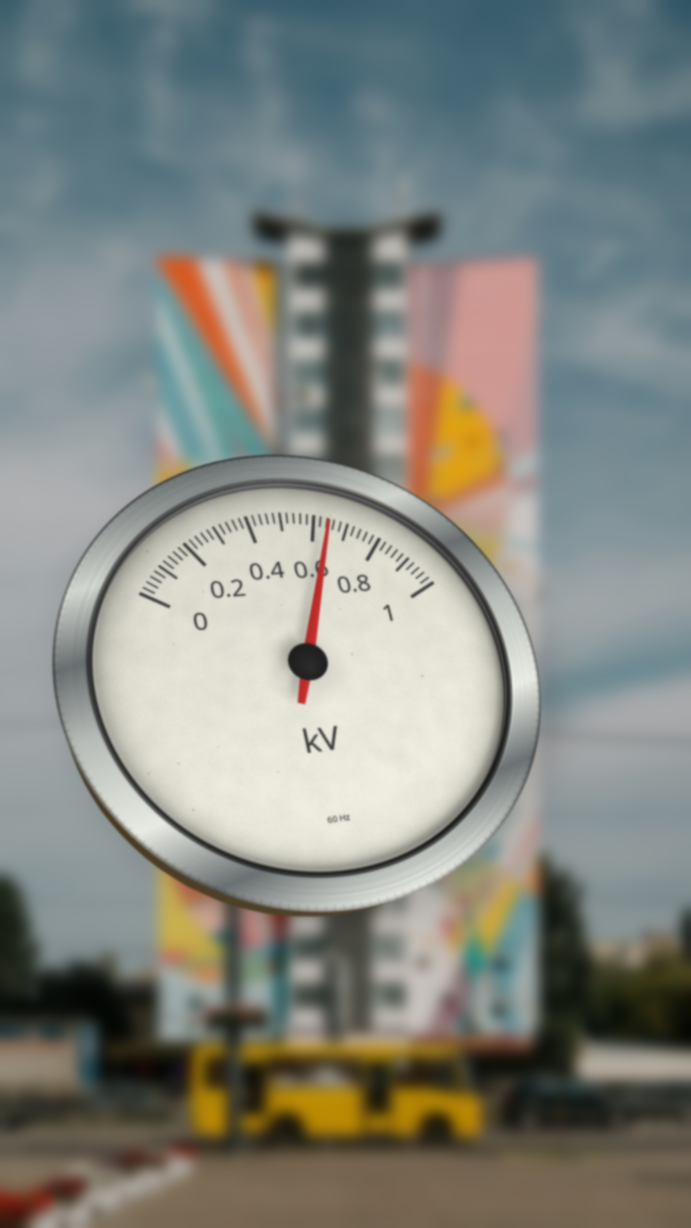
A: 0.64 kV
